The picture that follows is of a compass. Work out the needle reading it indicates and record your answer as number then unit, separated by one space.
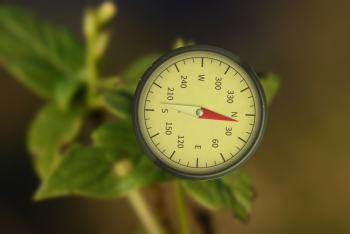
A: 10 °
